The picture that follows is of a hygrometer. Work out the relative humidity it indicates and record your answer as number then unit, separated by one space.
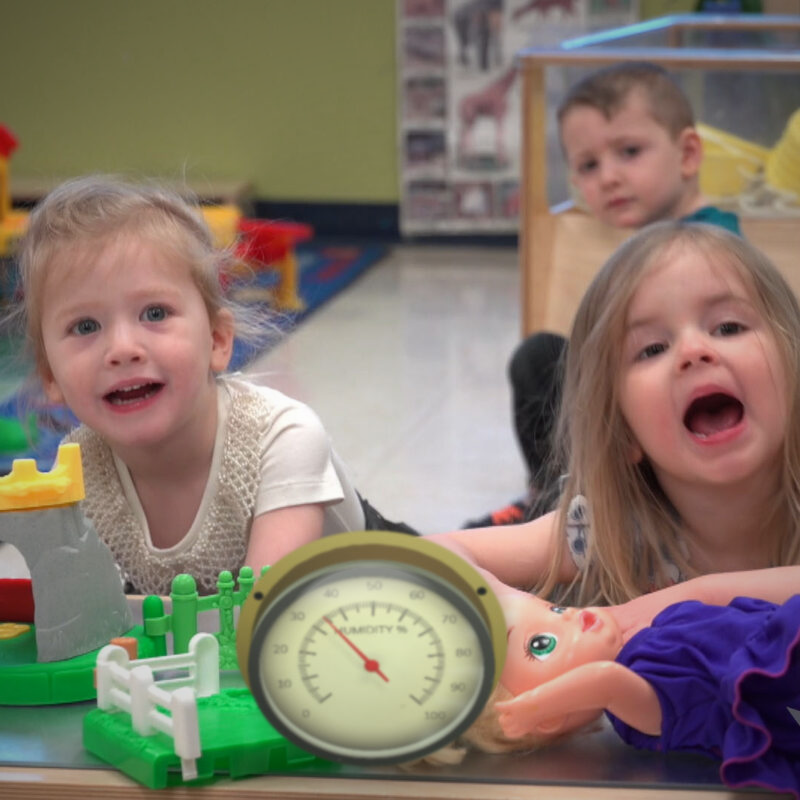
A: 35 %
